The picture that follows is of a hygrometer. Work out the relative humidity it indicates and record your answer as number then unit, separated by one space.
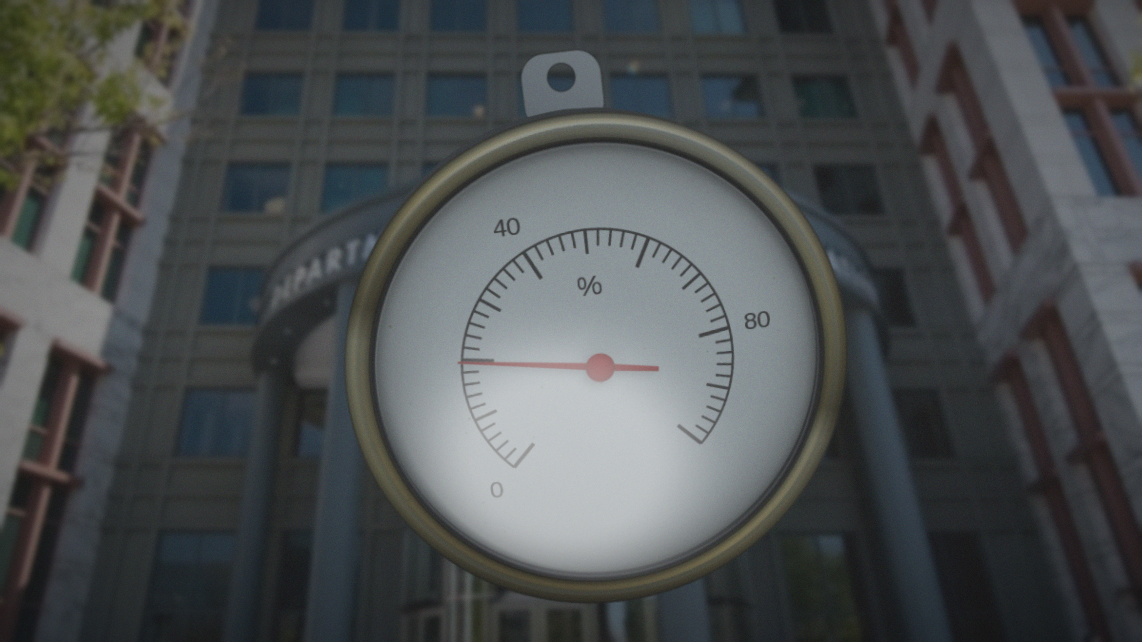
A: 20 %
